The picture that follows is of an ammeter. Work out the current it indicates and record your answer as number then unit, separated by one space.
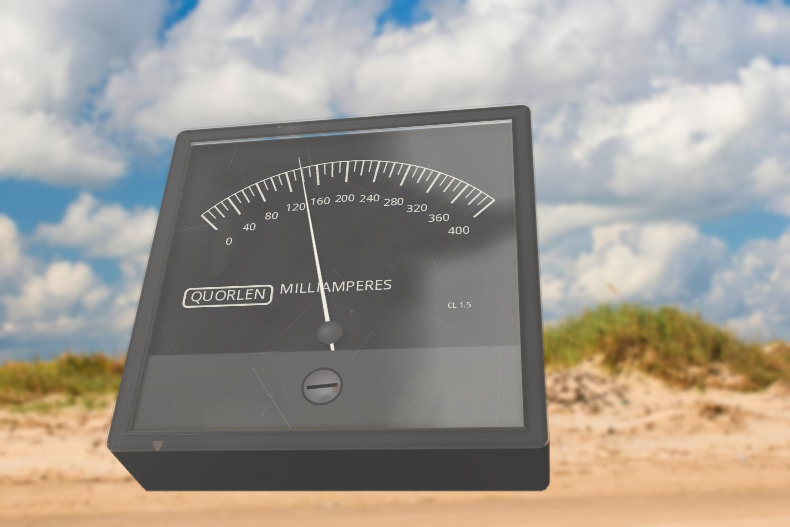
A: 140 mA
